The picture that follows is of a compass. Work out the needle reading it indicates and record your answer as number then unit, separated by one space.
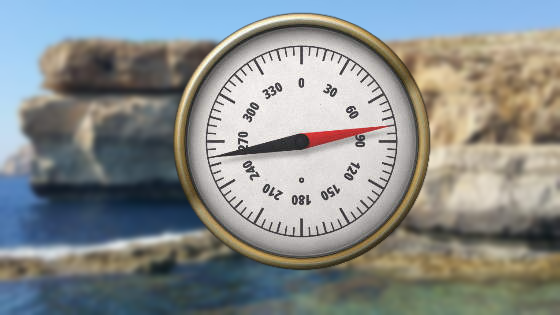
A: 80 °
